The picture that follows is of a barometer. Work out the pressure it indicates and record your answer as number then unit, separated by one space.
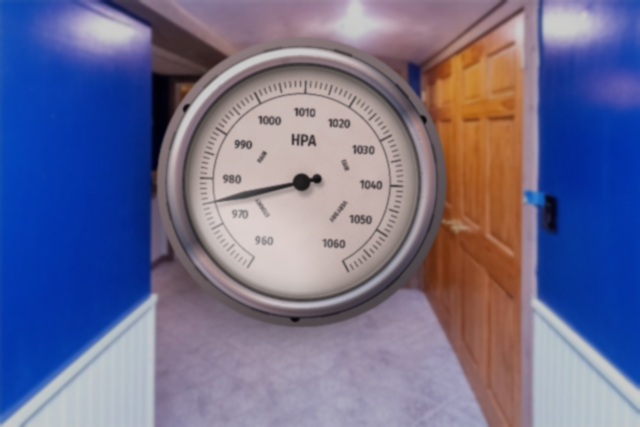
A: 975 hPa
